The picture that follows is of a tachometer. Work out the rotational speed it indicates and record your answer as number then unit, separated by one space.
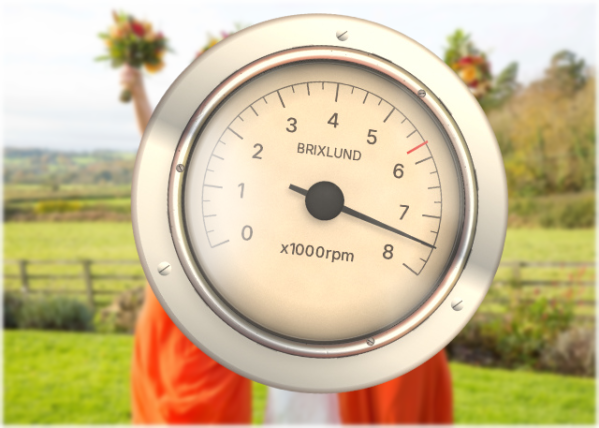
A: 7500 rpm
